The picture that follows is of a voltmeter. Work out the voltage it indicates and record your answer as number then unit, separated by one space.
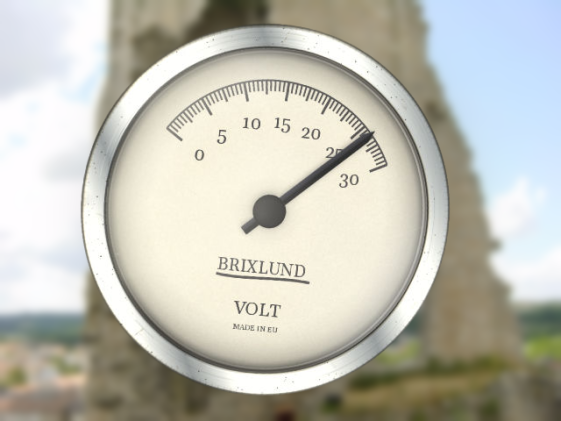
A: 26 V
